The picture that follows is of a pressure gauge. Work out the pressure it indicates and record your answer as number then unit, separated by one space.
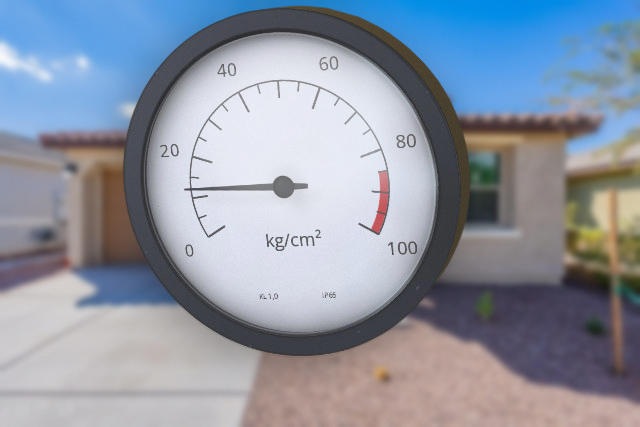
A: 12.5 kg/cm²
